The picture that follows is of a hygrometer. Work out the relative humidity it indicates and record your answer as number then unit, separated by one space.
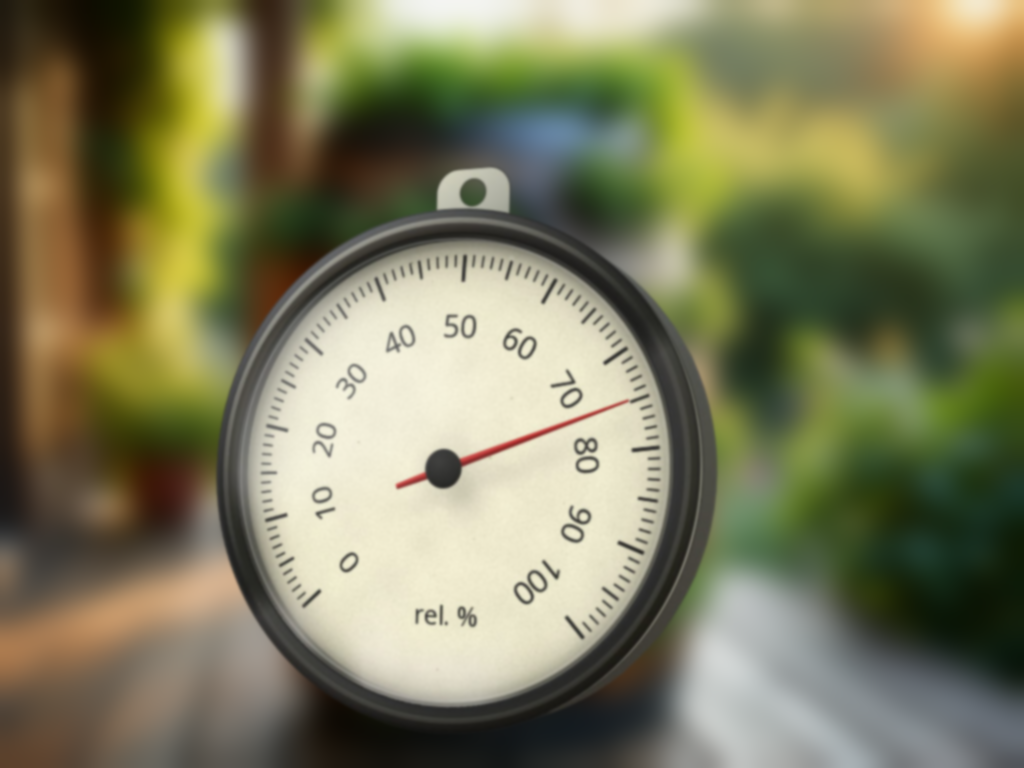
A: 75 %
